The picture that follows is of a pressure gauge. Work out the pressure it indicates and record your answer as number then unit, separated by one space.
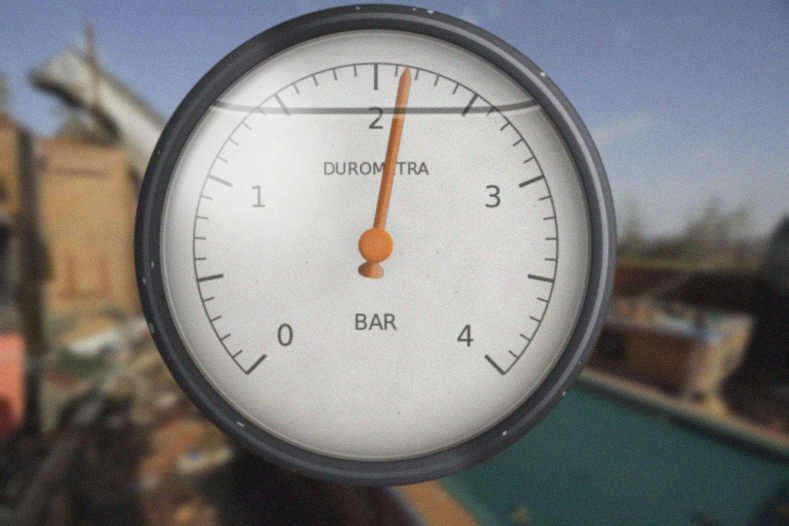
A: 2.15 bar
